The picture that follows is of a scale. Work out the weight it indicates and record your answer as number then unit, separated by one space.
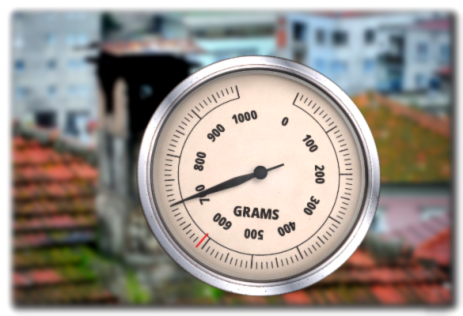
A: 700 g
